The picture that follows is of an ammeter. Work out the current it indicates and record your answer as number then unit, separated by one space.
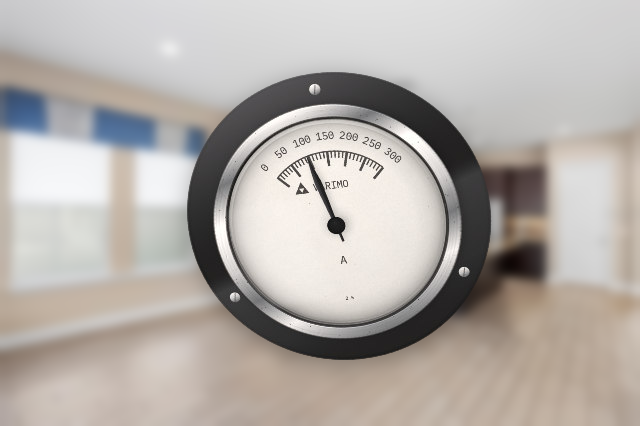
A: 100 A
